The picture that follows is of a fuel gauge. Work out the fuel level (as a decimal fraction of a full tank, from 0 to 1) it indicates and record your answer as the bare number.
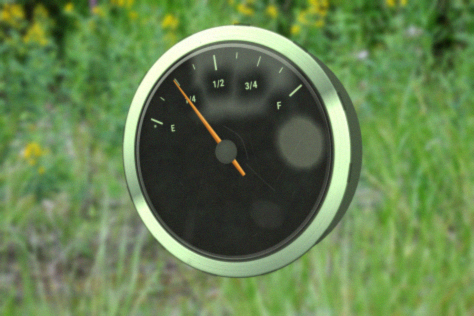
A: 0.25
